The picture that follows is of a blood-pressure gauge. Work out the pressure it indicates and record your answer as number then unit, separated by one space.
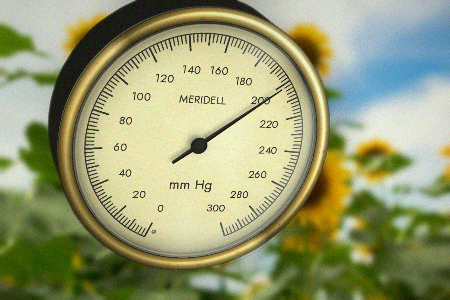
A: 200 mmHg
